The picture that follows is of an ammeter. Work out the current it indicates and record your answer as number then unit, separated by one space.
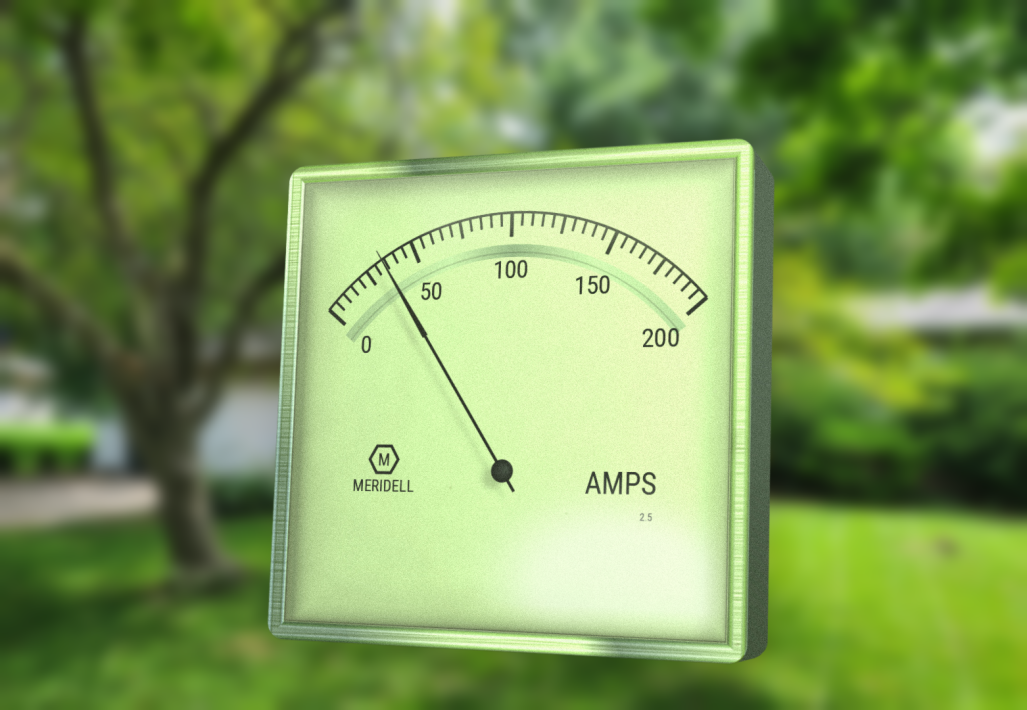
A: 35 A
